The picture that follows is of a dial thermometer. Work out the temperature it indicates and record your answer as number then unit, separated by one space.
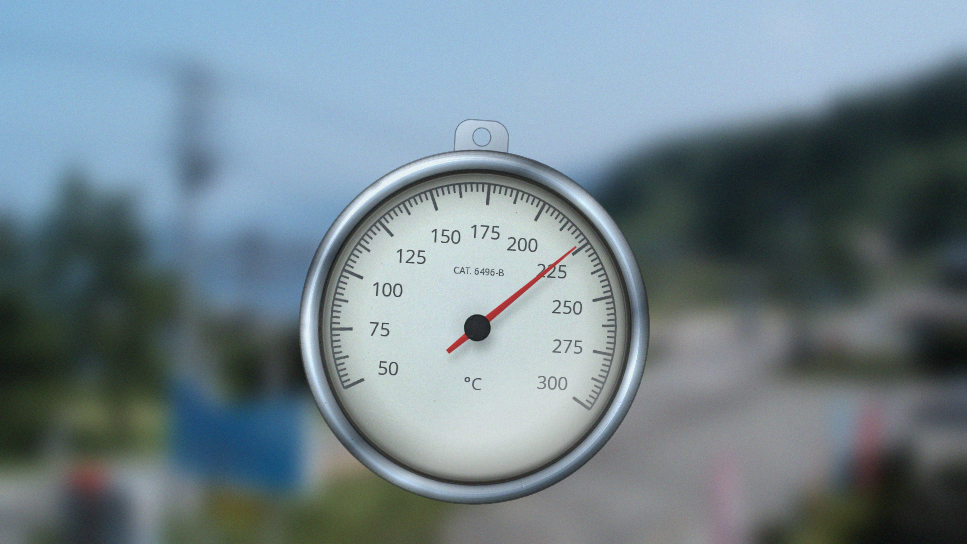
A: 222.5 °C
